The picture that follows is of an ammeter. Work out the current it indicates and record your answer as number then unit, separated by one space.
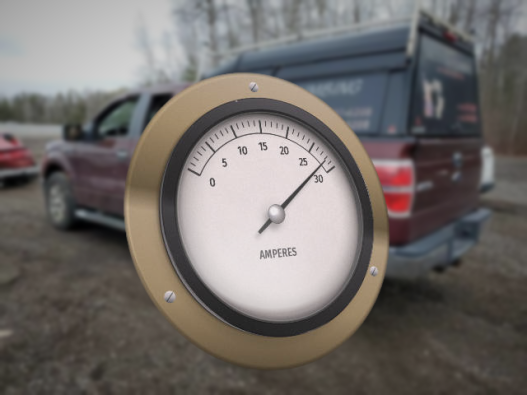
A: 28 A
